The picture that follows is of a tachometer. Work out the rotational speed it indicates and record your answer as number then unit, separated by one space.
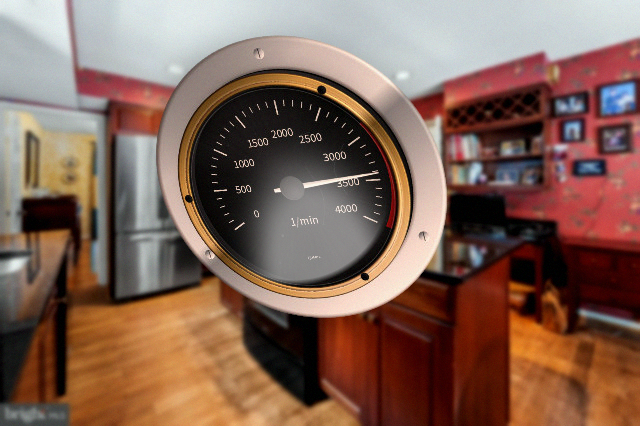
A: 3400 rpm
